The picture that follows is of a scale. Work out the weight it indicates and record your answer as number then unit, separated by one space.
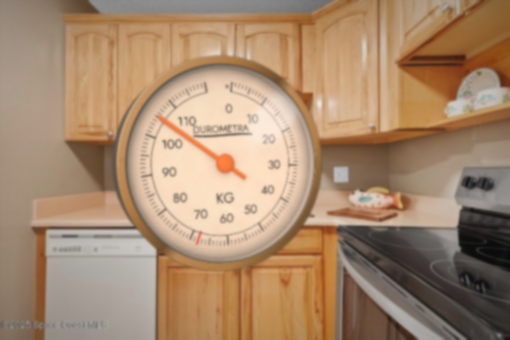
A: 105 kg
